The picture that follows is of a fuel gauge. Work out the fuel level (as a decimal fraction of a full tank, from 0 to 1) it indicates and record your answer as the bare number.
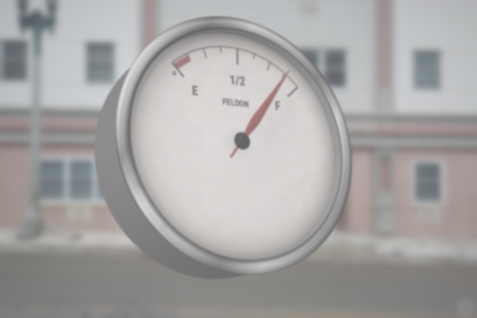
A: 0.875
